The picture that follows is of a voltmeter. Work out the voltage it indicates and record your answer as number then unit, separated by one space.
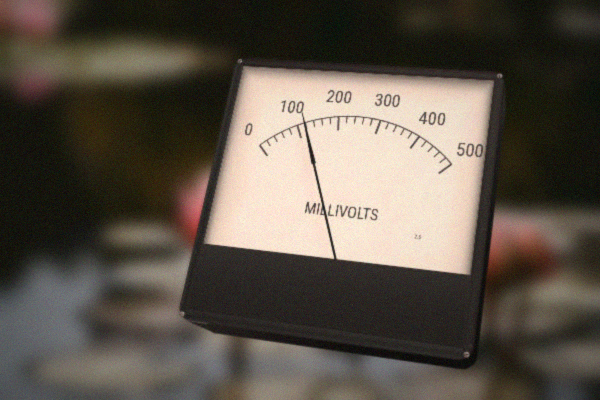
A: 120 mV
